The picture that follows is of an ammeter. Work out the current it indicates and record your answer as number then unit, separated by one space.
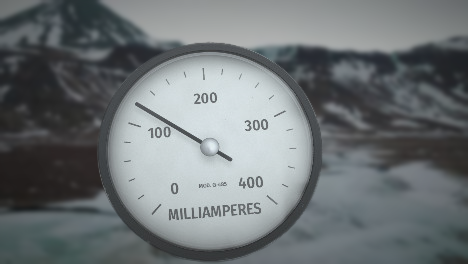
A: 120 mA
